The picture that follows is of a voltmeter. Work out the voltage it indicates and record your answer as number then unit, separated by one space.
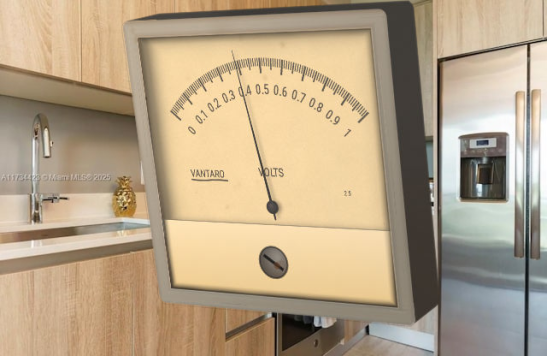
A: 0.4 V
